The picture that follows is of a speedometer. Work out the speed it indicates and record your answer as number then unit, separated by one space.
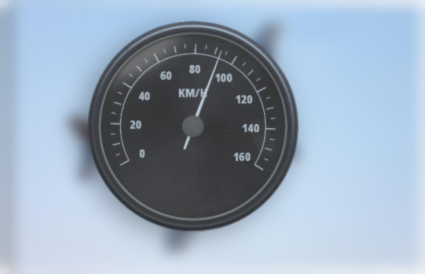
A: 92.5 km/h
